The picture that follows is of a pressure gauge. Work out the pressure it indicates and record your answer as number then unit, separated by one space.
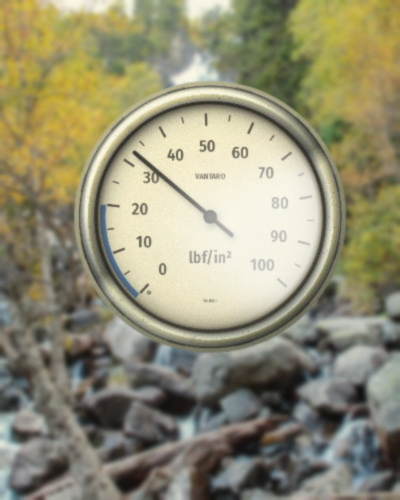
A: 32.5 psi
